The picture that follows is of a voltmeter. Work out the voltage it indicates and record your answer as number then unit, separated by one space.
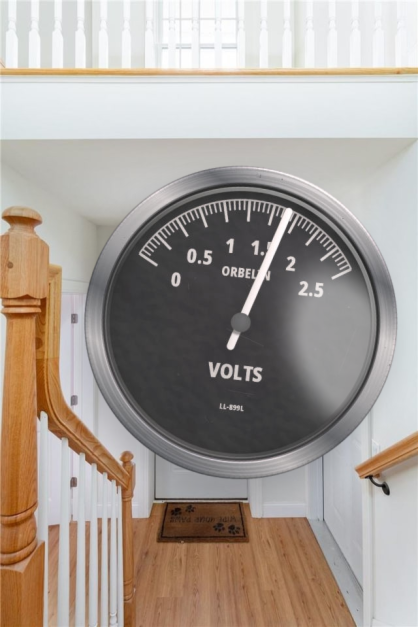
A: 1.65 V
